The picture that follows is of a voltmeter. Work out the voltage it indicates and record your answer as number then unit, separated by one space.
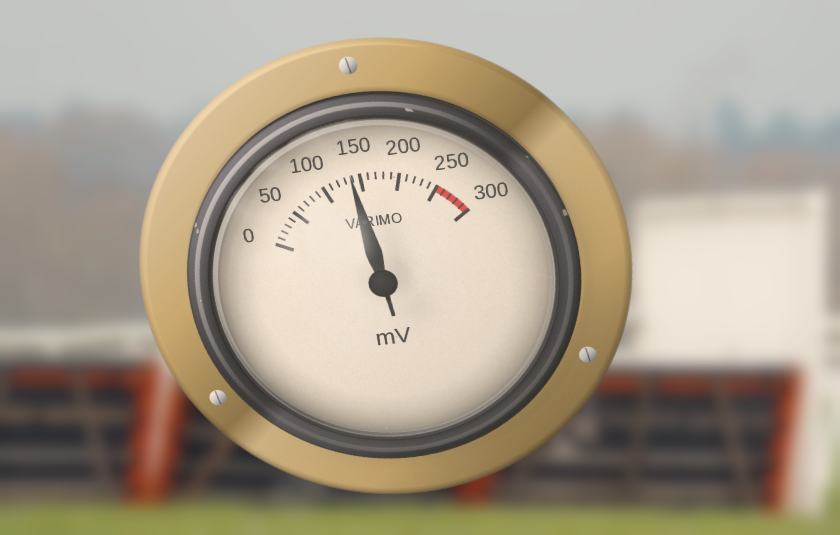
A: 140 mV
